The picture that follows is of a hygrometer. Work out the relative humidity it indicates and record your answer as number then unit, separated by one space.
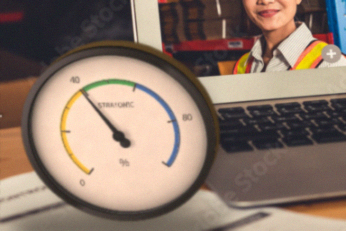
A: 40 %
